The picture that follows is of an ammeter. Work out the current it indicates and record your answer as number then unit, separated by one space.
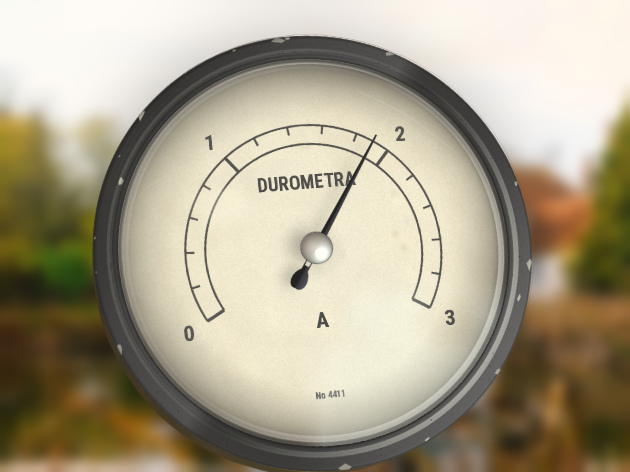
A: 1.9 A
